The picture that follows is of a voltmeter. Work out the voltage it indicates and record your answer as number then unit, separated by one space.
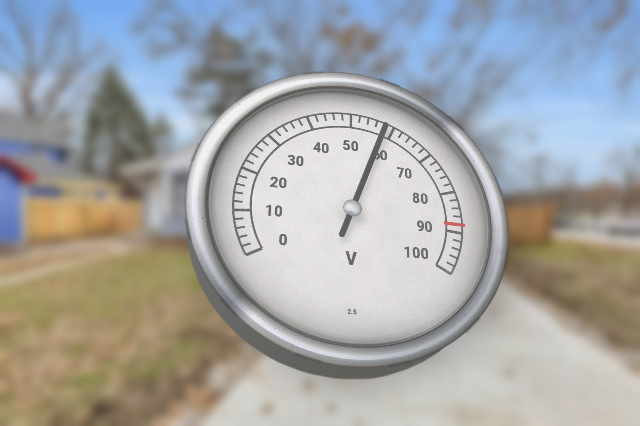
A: 58 V
